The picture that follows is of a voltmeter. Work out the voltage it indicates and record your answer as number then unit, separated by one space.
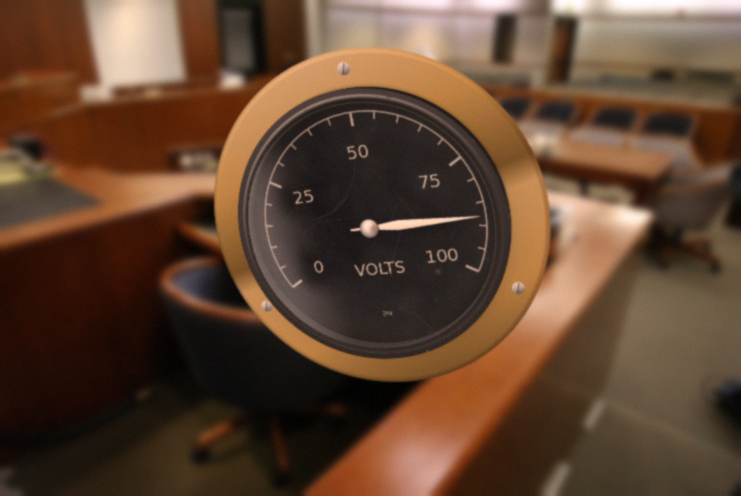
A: 87.5 V
